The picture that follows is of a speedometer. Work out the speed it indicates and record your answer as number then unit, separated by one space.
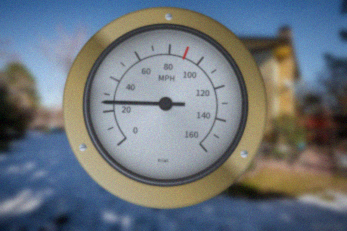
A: 25 mph
